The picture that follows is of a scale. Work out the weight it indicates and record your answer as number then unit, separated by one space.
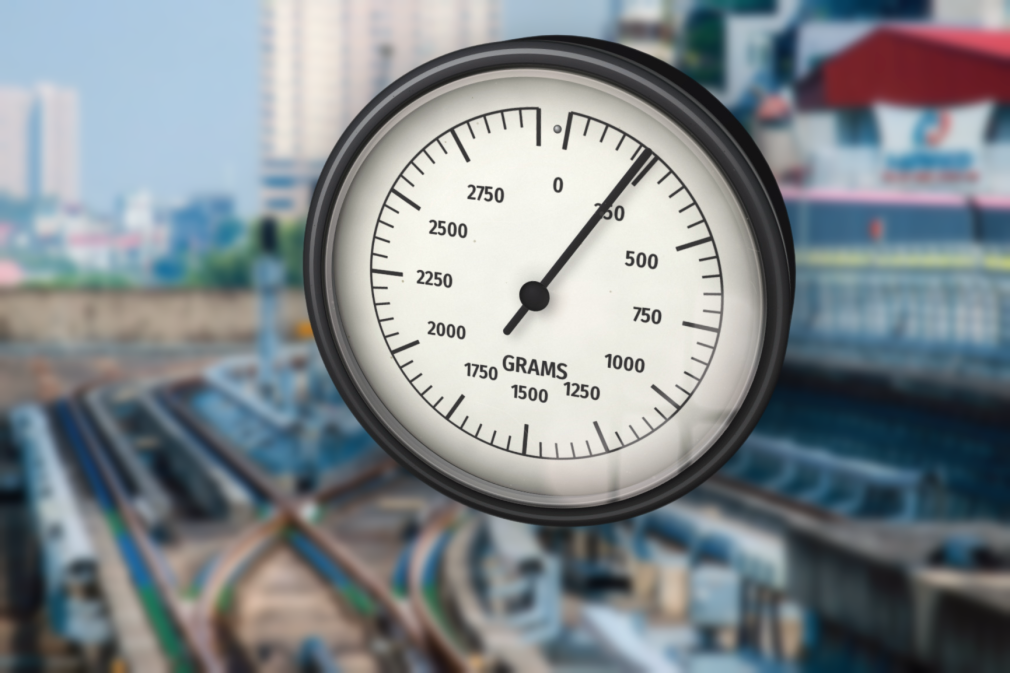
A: 225 g
